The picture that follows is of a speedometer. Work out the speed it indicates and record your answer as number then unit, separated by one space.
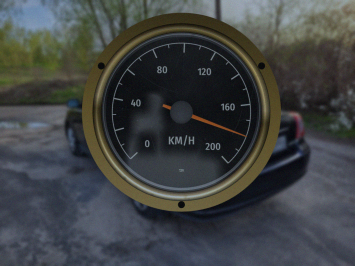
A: 180 km/h
